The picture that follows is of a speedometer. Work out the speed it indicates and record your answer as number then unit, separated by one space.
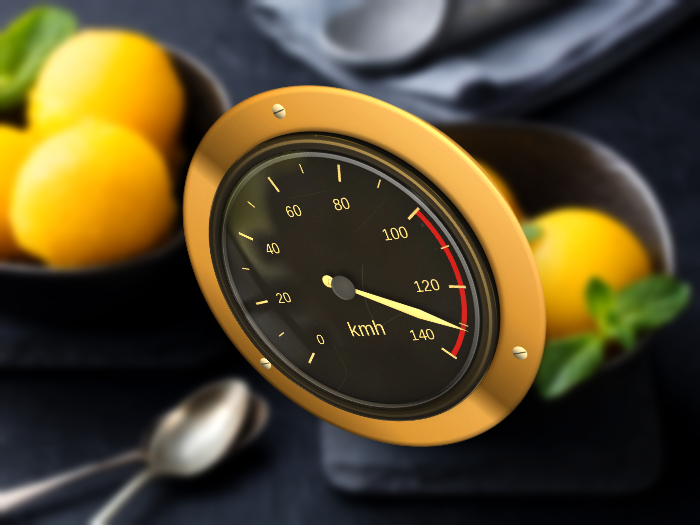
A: 130 km/h
